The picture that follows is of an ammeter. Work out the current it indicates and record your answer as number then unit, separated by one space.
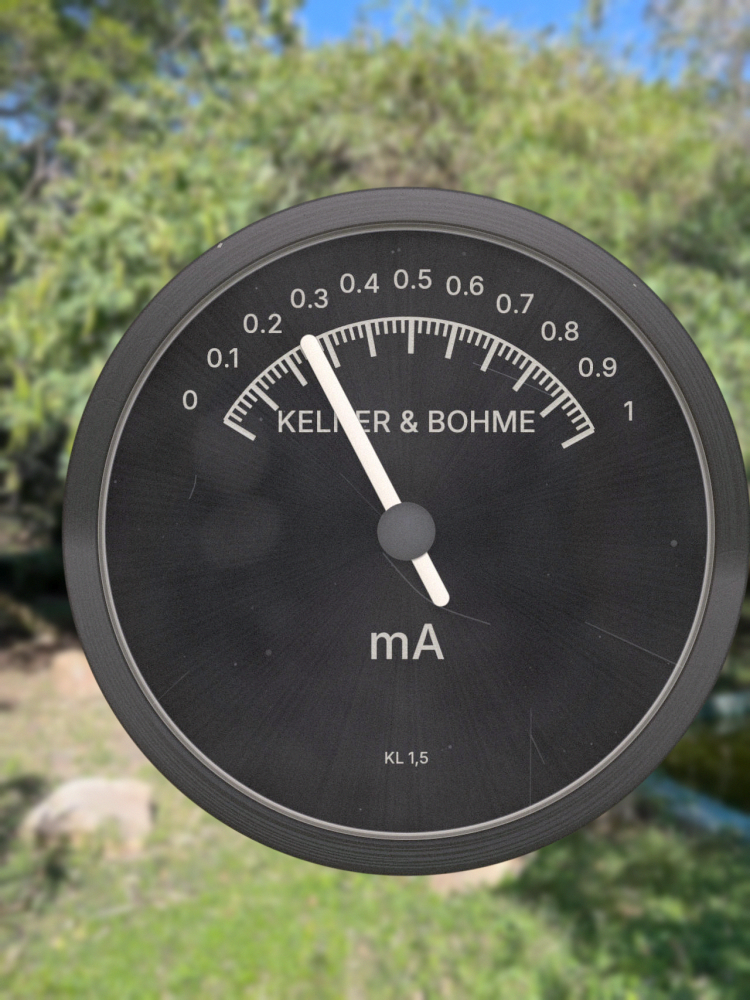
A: 0.26 mA
